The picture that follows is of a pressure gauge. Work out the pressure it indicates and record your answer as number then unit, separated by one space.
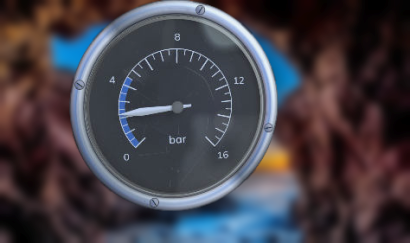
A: 2.25 bar
